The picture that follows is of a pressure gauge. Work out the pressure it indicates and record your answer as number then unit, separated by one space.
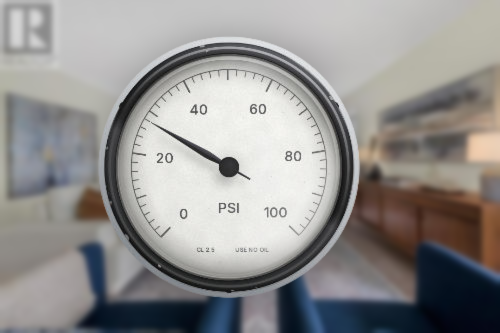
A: 28 psi
